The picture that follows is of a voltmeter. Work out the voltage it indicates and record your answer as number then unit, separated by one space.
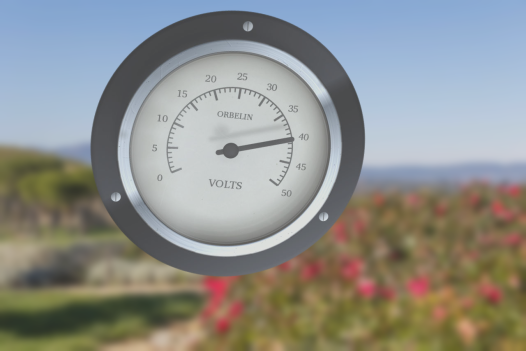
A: 40 V
